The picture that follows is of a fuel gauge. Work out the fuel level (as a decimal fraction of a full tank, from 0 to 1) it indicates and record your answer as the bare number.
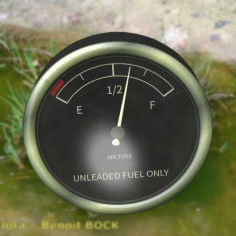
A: 0.625
